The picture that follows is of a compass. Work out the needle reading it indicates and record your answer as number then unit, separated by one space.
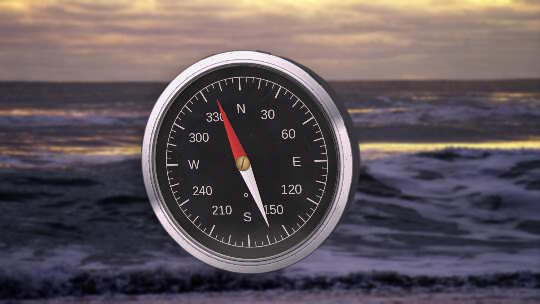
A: 340 °
